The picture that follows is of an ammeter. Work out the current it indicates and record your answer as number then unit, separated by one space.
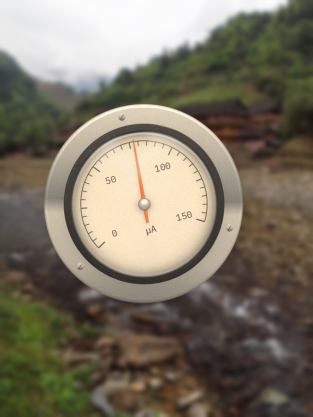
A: 77.5 µA
